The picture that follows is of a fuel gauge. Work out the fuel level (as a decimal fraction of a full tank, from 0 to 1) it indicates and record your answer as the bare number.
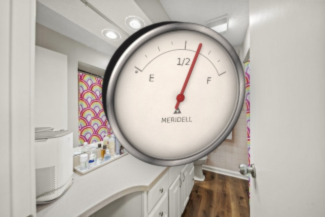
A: 0.625
